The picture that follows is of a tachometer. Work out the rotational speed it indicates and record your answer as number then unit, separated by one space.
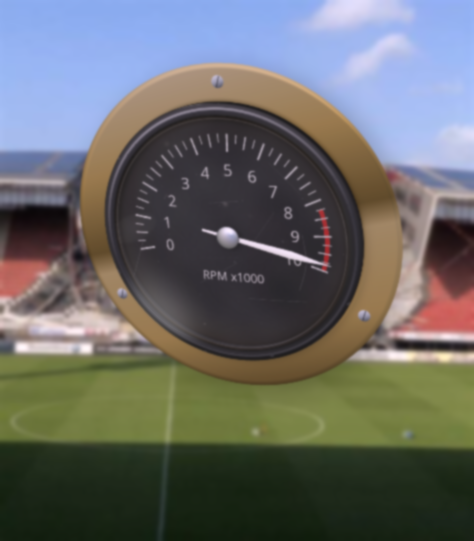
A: 9750 rpm
